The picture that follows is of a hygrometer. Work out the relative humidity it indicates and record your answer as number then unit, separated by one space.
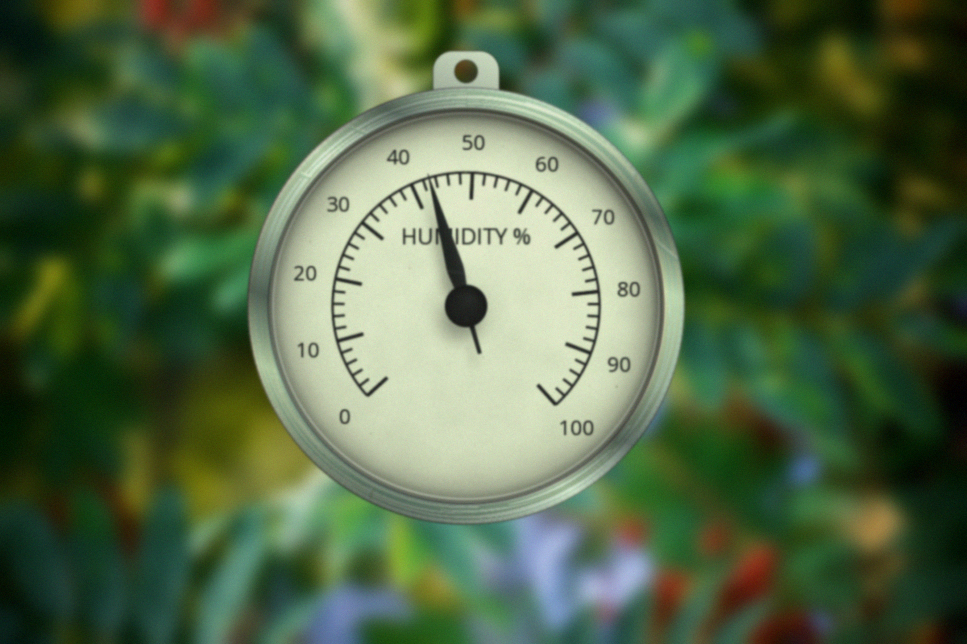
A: 43 %
